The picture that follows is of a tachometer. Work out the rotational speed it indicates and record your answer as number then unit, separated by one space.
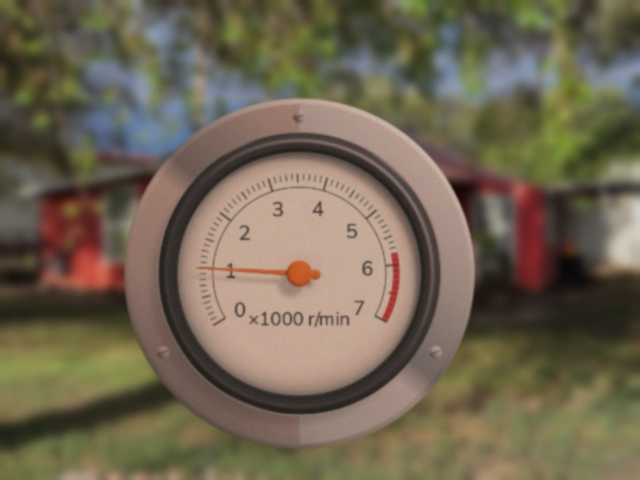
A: 1000 rpm
